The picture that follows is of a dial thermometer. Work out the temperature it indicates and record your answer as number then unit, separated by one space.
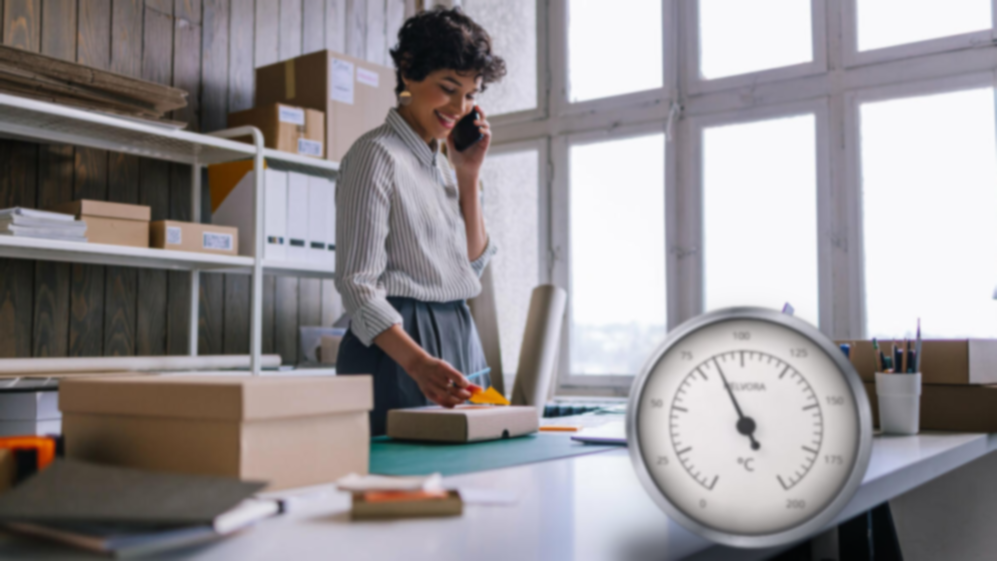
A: 85 °C
